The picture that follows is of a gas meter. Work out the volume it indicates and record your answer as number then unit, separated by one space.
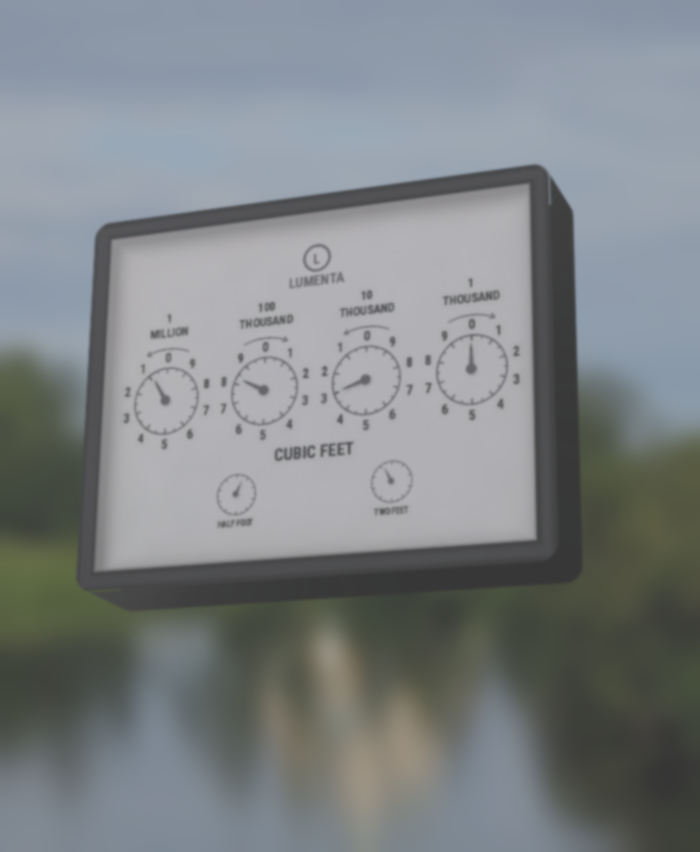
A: 83000 ft³
